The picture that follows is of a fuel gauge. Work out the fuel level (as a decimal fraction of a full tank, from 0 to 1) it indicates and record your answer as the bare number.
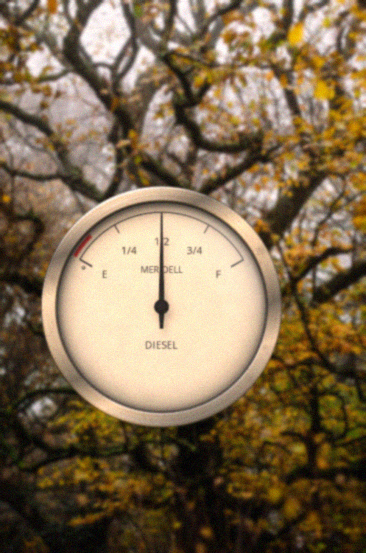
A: 0.5
